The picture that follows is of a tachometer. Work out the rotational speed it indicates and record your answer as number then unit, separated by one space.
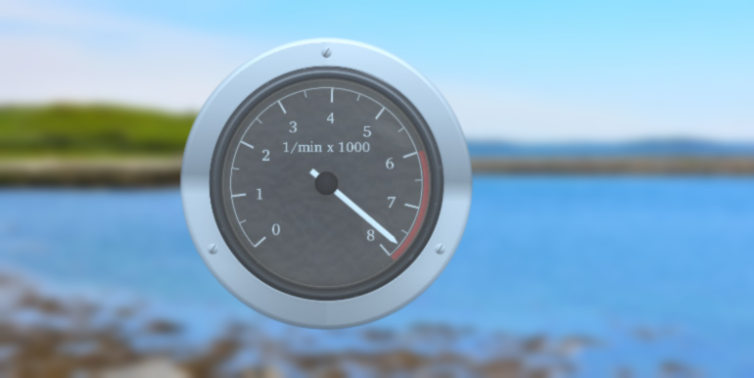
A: 7750 rpm
